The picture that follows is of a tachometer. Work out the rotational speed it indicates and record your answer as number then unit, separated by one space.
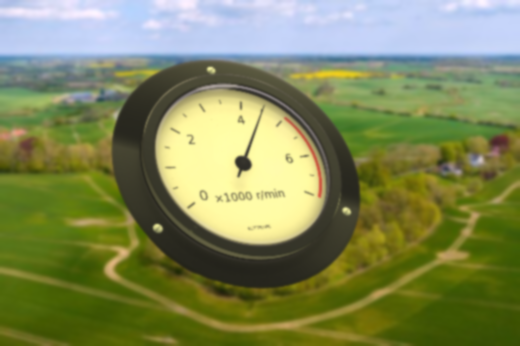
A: 4500 rpm
